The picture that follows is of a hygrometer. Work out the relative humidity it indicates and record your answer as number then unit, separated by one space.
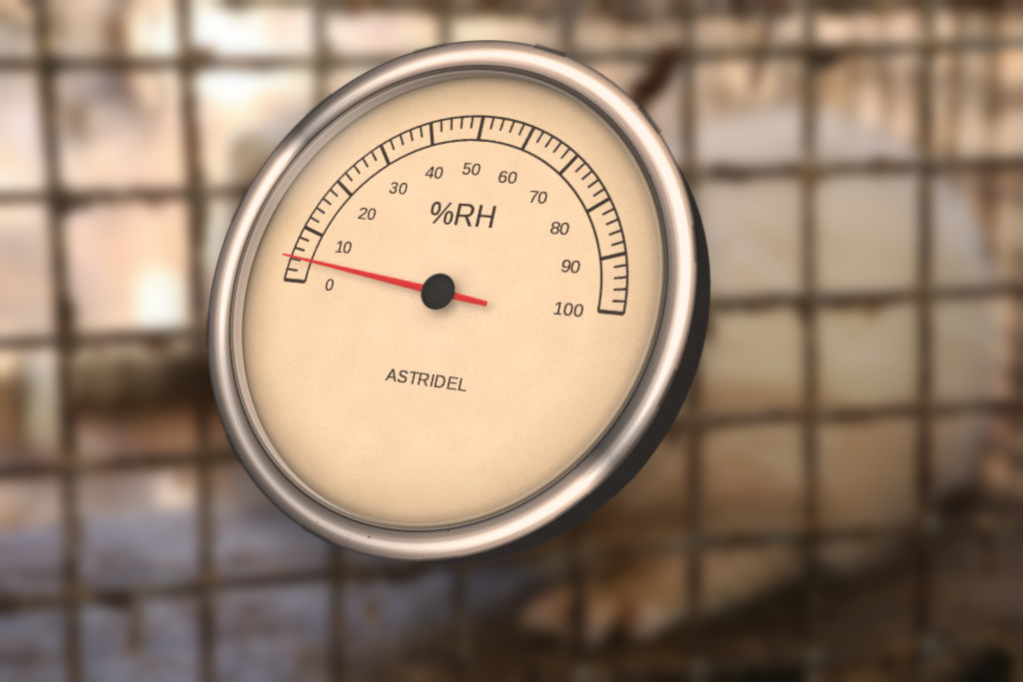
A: 4 %
